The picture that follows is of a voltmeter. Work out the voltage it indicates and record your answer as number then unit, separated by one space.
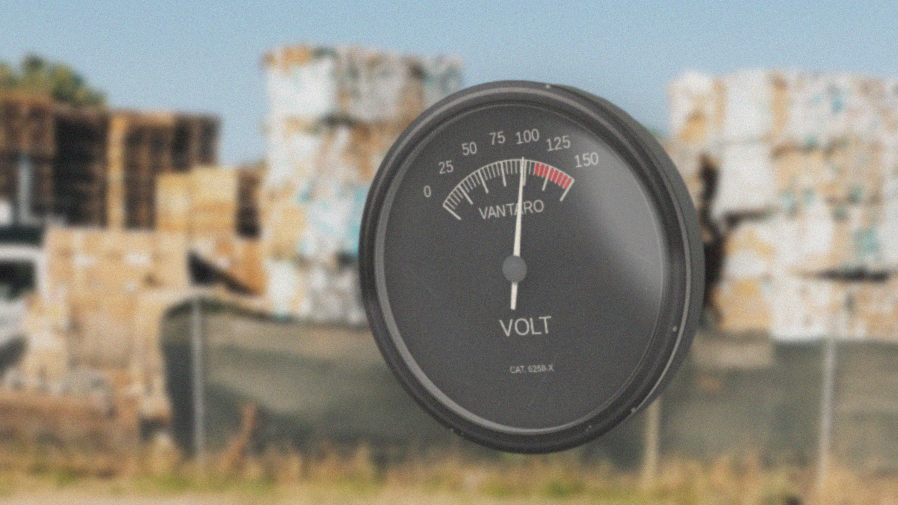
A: 100 V
